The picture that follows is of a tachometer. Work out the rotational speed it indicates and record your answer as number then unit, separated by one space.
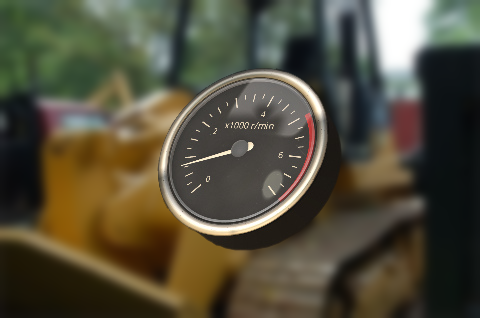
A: 750 rpm
